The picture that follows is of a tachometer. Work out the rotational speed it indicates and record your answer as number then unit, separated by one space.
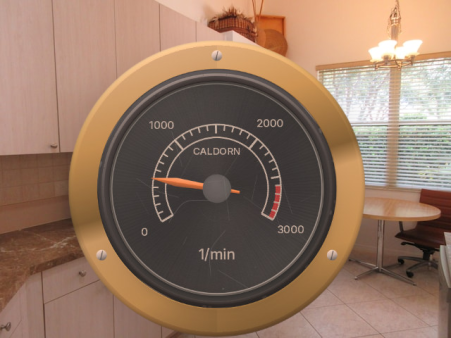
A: 500 rpm
